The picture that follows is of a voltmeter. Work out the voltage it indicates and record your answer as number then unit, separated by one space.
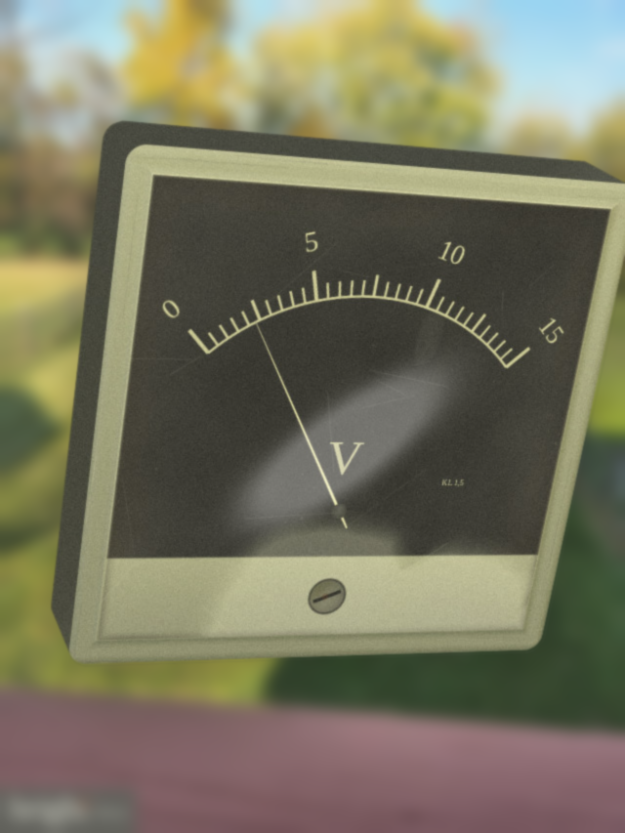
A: 2.25 V
